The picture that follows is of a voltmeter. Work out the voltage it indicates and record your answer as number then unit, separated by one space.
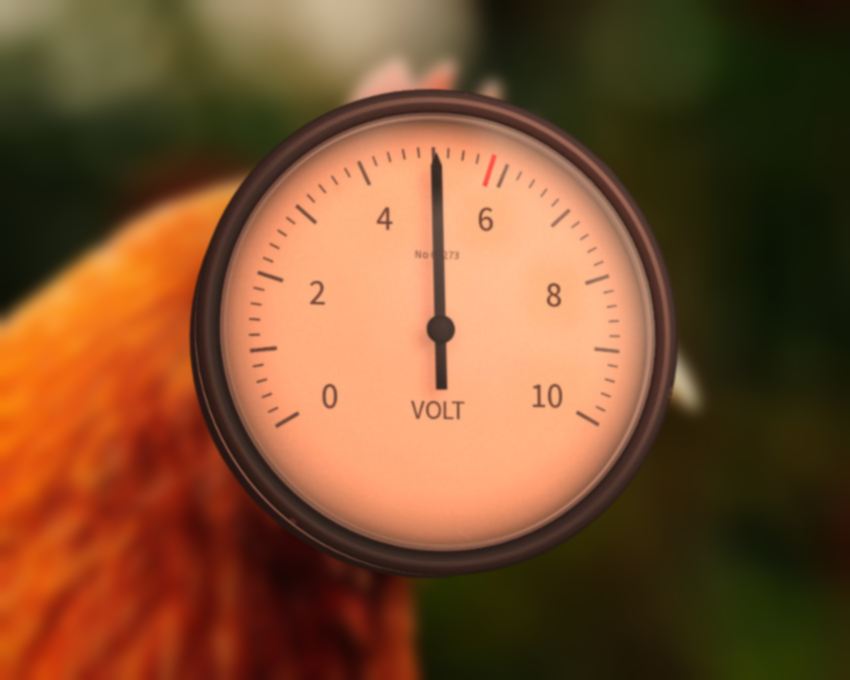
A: 5 V
